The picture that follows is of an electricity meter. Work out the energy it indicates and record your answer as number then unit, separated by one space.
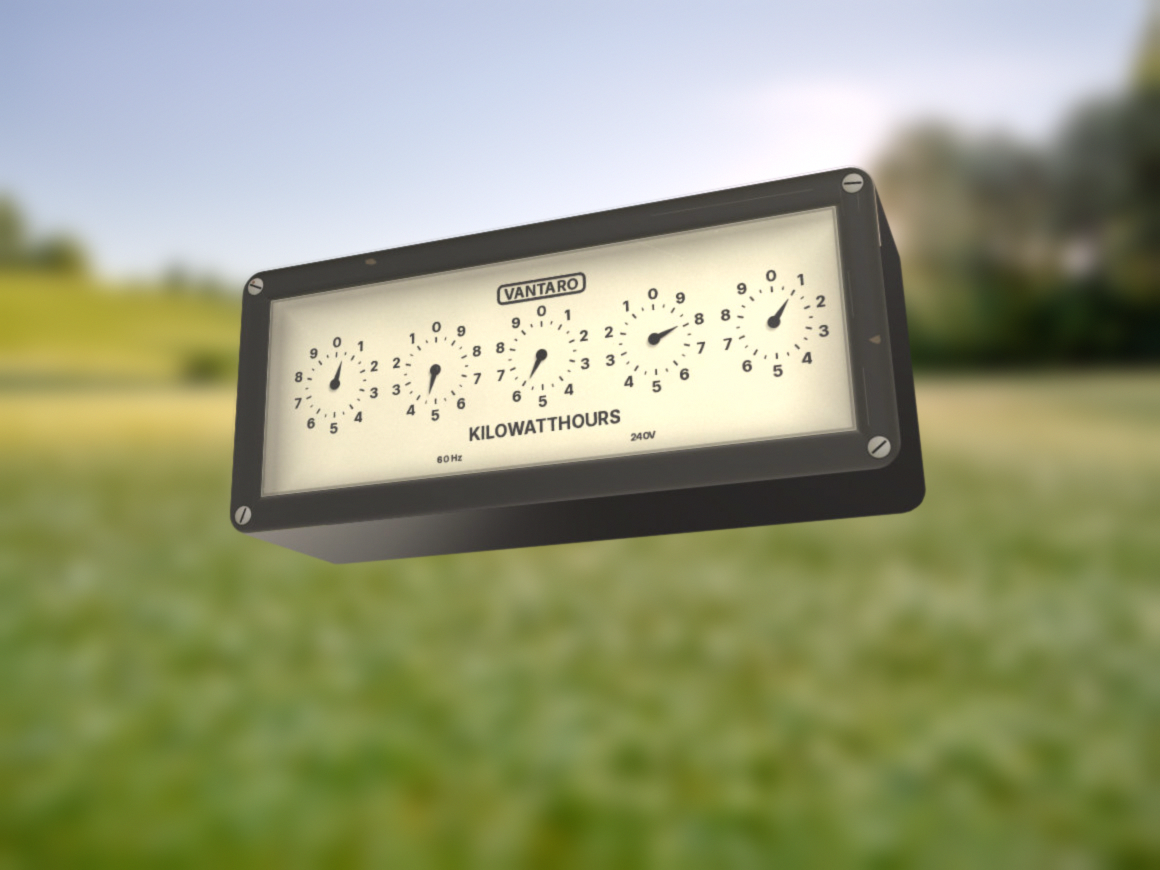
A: 4581 kWh
